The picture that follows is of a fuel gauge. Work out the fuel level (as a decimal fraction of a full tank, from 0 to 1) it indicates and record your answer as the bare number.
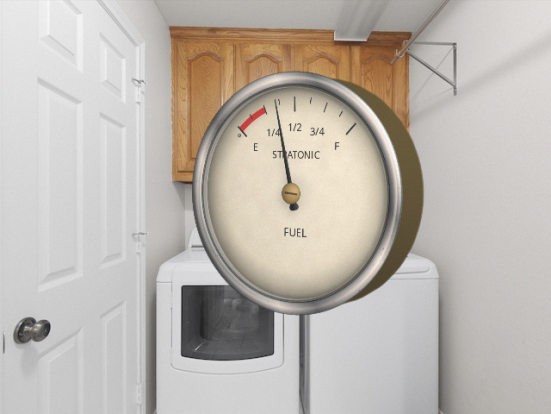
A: 0.375
